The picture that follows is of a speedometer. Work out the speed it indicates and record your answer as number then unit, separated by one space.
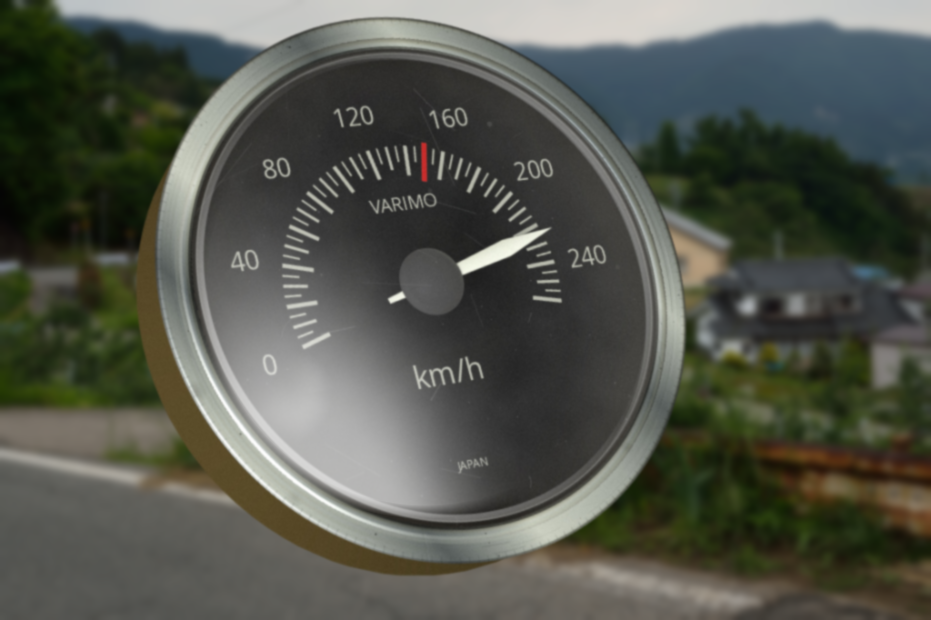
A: 225 km/h
